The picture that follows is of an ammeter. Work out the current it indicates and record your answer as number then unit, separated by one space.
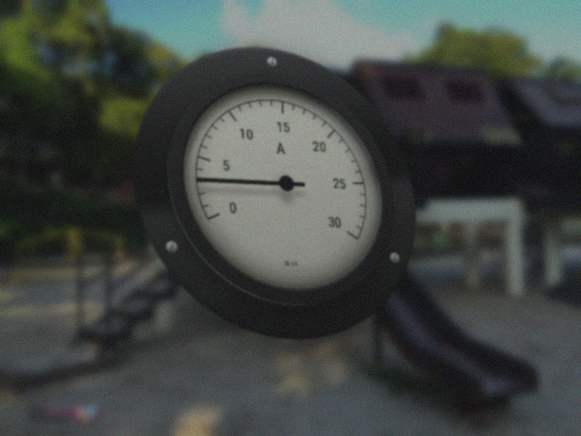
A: 3 A
